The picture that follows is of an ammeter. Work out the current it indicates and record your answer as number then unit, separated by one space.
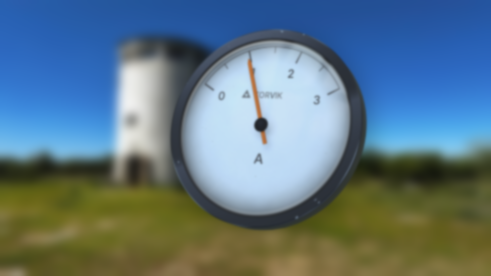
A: 1 A
